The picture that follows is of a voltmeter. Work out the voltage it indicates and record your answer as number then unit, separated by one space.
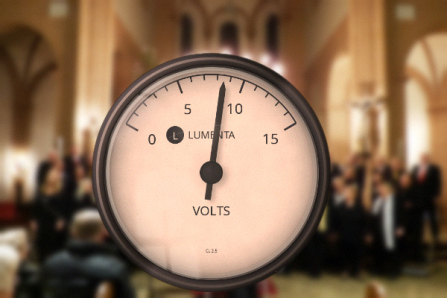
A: 8.5 V
